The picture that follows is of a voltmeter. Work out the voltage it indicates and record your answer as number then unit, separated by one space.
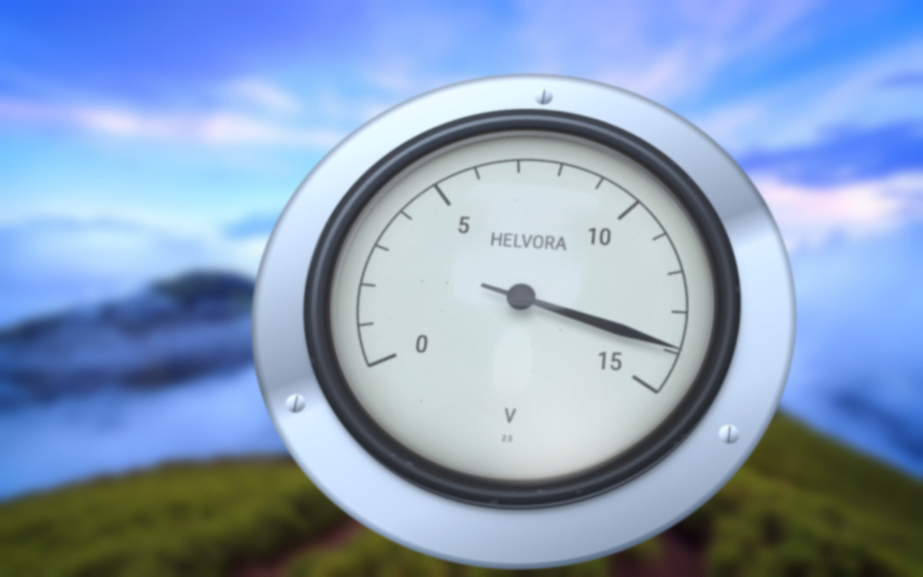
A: 14 V
